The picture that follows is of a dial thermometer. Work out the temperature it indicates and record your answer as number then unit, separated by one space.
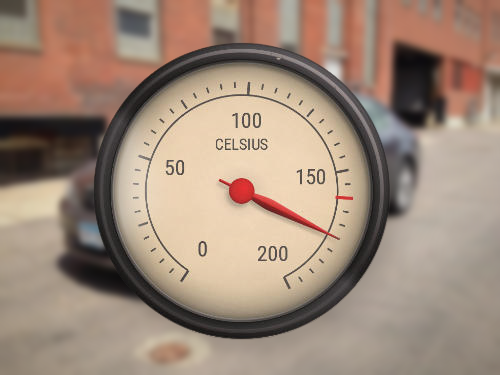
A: 175 °C
